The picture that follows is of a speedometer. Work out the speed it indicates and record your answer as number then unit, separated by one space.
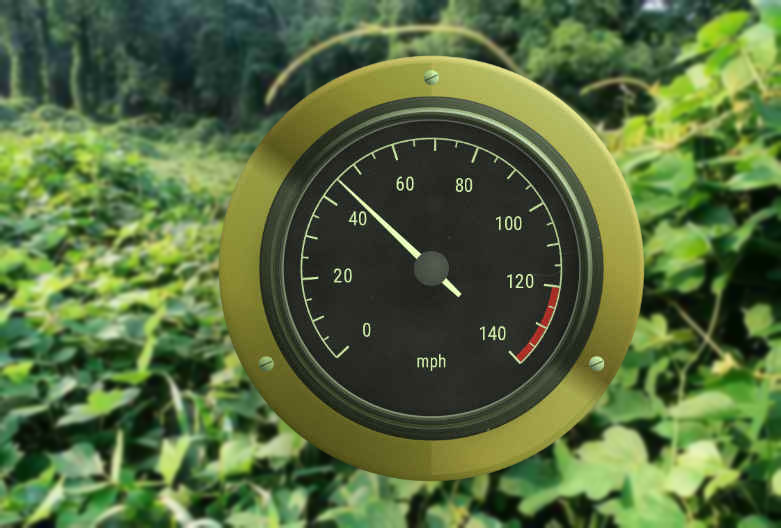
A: 45 mph
